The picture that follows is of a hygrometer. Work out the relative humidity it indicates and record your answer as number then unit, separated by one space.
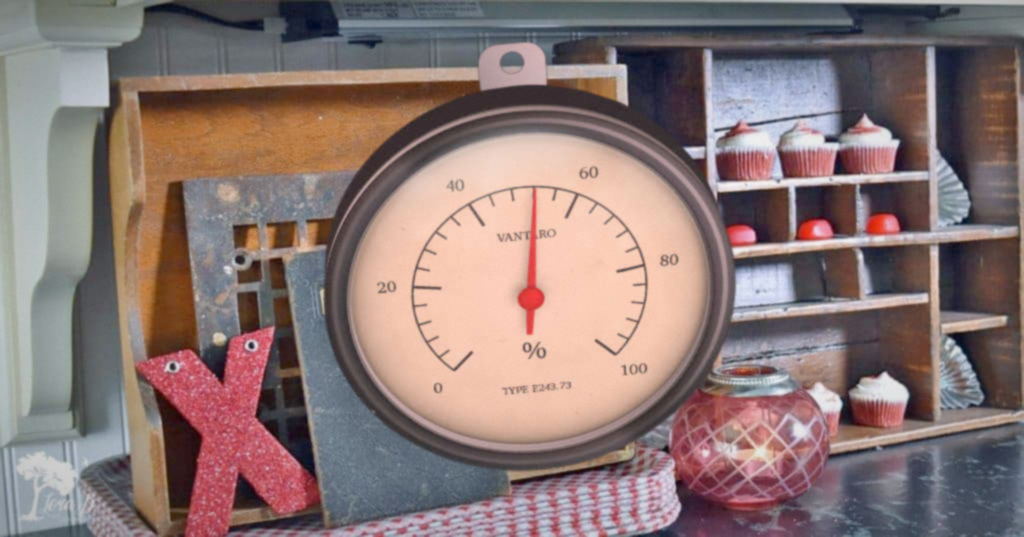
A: 52 %
